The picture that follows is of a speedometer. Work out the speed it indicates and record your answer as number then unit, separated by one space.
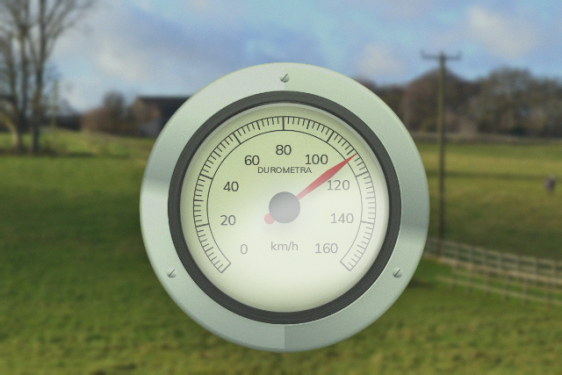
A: 112 km/h
